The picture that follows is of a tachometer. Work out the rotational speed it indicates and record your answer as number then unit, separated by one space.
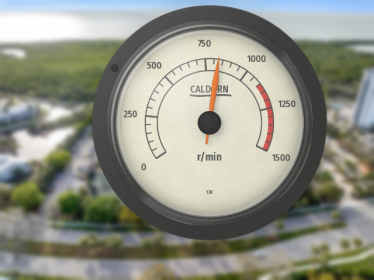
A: 825 rpm
